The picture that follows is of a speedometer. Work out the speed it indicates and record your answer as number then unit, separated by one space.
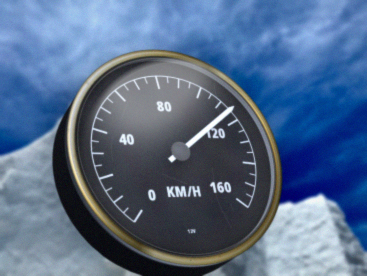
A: 115 km/h
